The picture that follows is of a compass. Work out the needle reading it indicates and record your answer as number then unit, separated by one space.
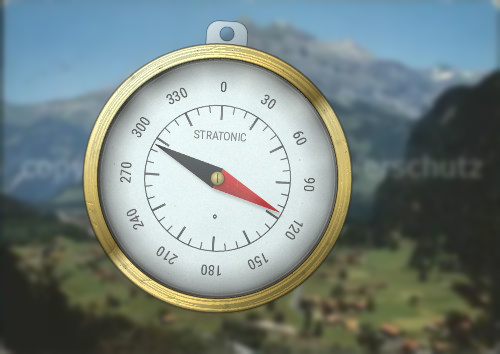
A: 115 °
